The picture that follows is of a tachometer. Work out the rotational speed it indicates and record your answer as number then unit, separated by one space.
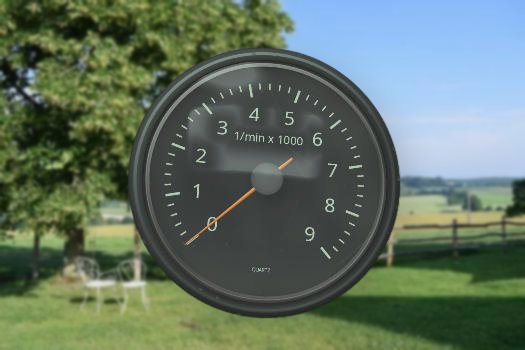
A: 0 rpm
